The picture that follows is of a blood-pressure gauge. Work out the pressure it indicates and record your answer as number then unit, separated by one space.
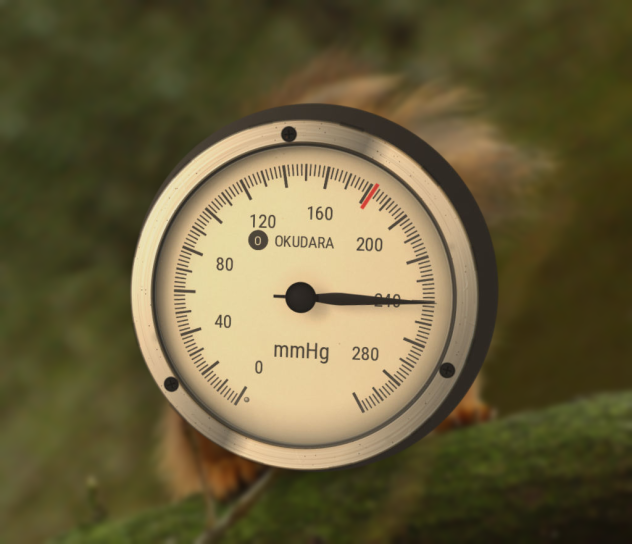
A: 240 mmHg
